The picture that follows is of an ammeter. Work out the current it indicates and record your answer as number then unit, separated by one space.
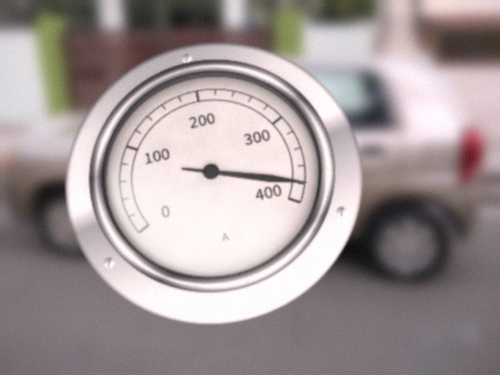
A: 380 A
